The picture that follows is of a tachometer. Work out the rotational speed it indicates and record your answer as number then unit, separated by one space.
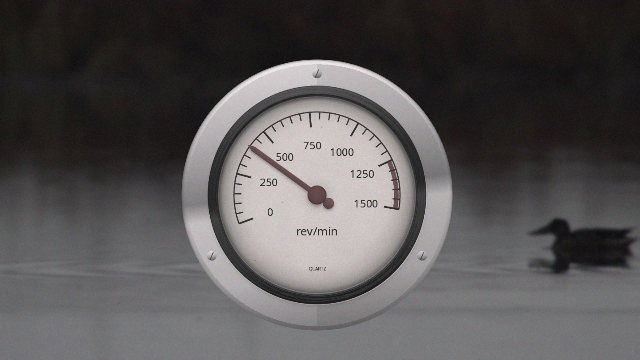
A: 400 rpm
